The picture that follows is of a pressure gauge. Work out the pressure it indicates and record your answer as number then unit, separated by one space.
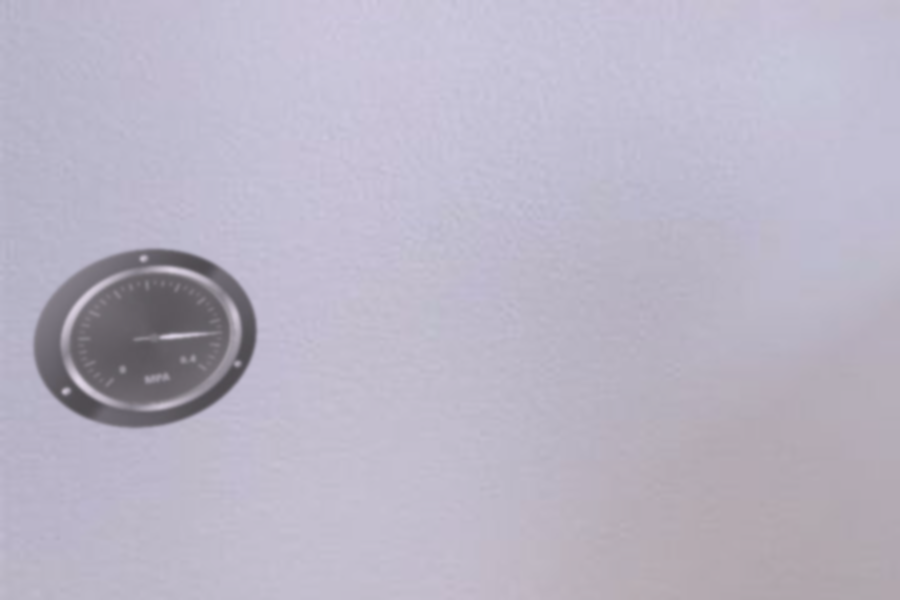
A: 0.34 MPa
